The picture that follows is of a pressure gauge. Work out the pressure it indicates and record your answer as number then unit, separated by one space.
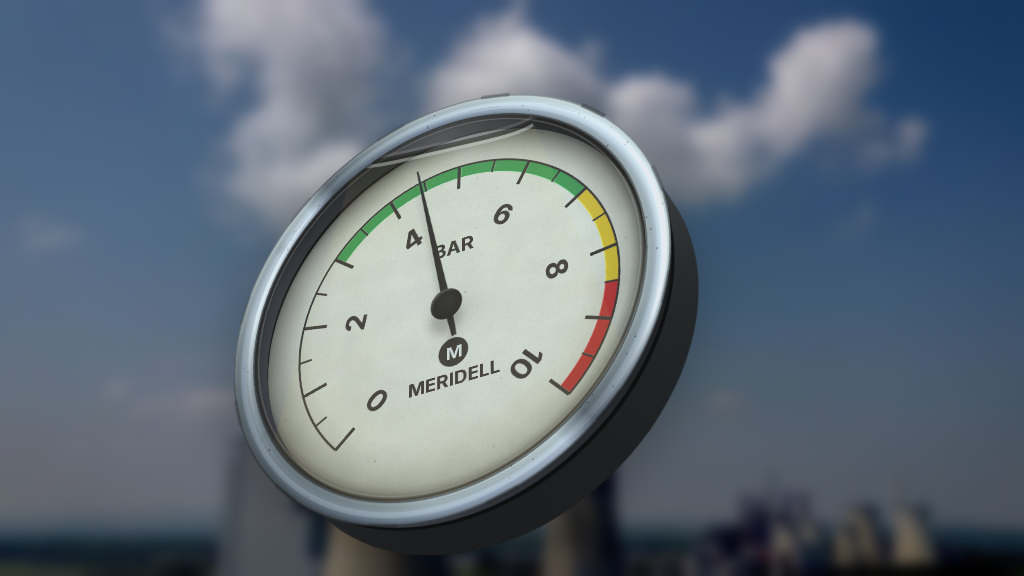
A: 4.5 bar
